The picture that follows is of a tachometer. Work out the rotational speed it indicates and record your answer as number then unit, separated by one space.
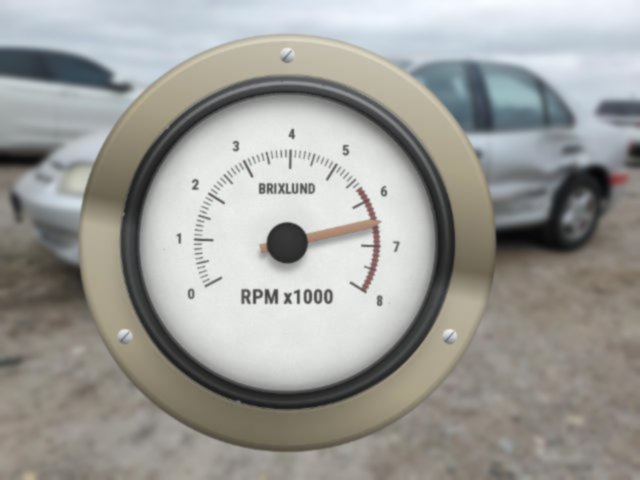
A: 6500 rpm
